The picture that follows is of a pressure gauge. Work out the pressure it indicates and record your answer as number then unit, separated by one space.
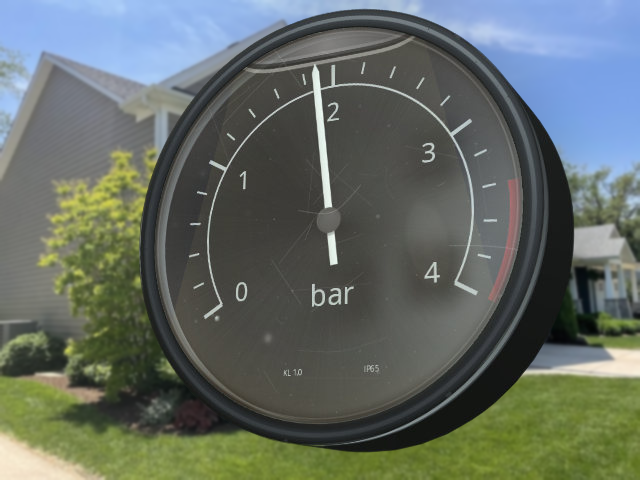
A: 1.9 bar
